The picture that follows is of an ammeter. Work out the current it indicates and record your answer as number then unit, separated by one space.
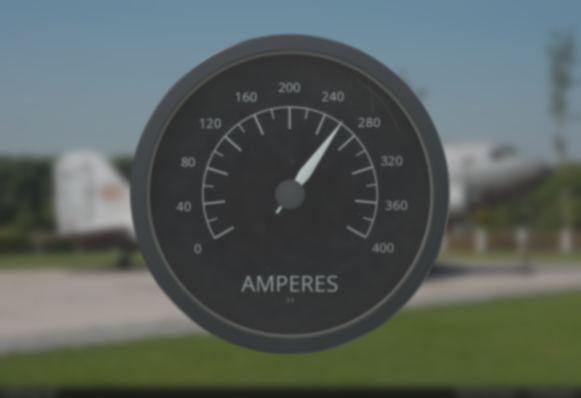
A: 260 A
